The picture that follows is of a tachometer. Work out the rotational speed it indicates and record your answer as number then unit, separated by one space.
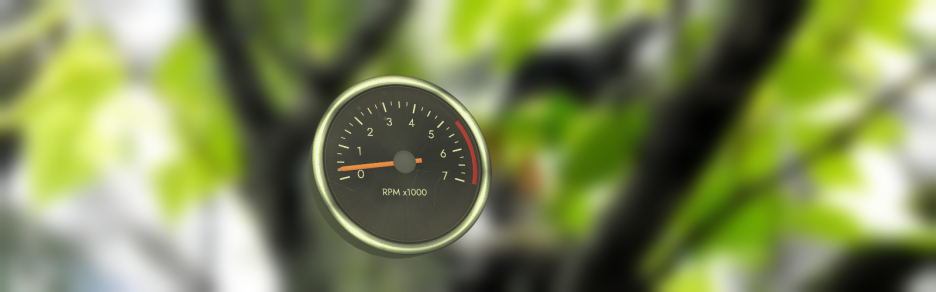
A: 250 rpm
